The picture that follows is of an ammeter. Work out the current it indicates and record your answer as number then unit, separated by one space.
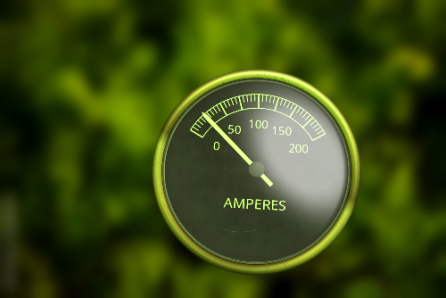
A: 25 A
